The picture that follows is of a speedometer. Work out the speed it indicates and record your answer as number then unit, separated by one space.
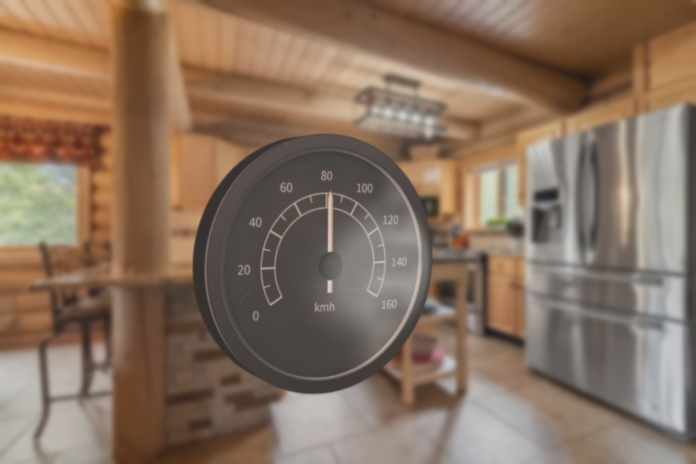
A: 80 km/h
